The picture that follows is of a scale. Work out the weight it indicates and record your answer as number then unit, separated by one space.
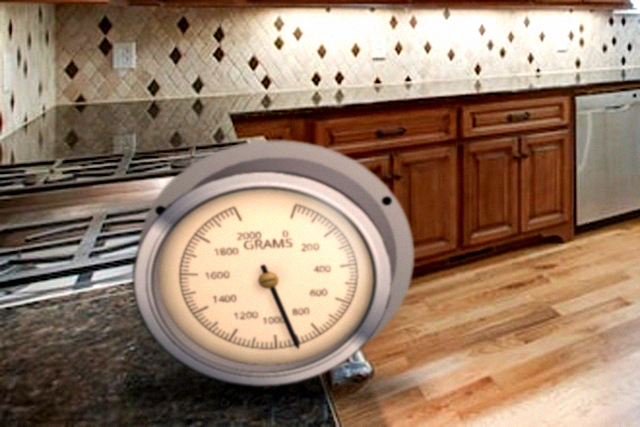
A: 900 g
